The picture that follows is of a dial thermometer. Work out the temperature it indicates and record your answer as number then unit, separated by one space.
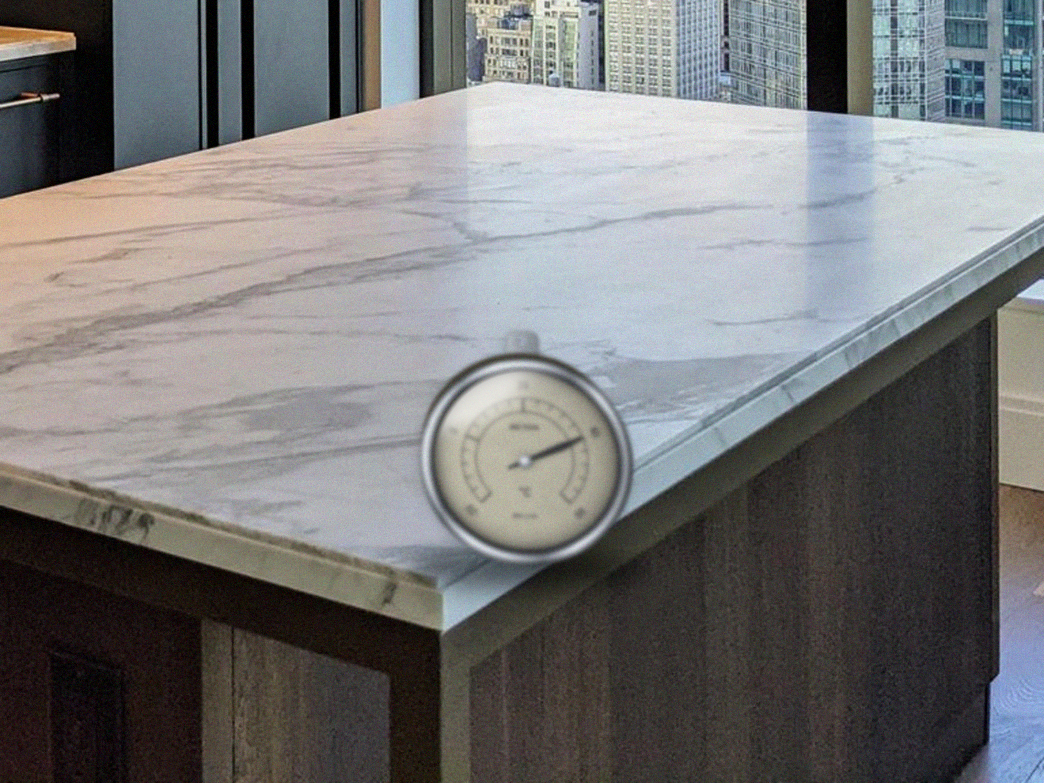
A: 40 °C
